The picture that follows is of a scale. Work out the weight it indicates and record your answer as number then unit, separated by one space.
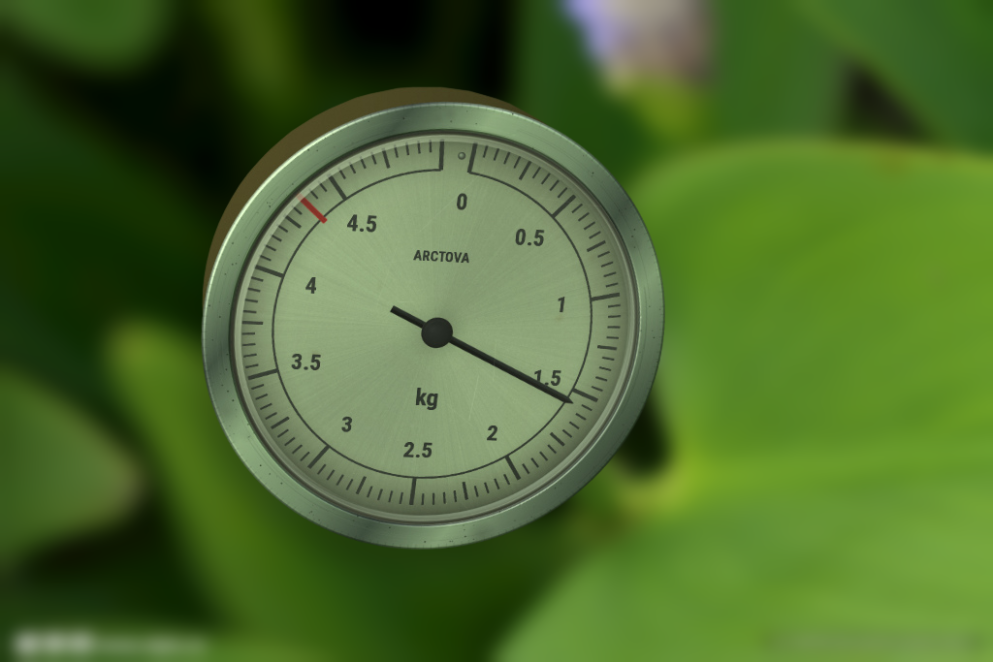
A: 1.55 kg
